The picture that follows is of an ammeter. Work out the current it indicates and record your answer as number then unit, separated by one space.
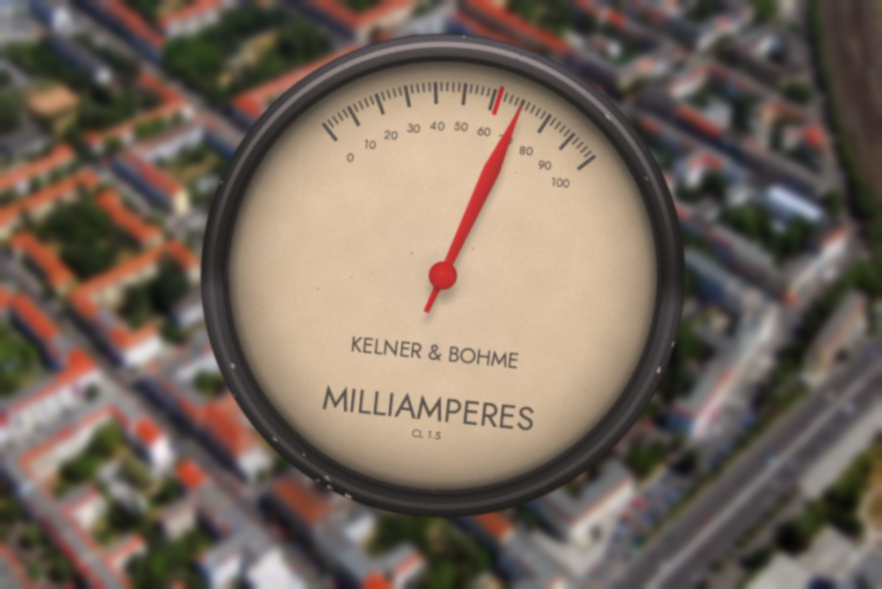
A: 70 mA
